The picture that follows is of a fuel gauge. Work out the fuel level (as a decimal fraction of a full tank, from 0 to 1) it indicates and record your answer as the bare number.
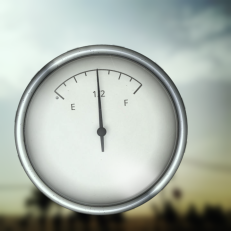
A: 0.5
